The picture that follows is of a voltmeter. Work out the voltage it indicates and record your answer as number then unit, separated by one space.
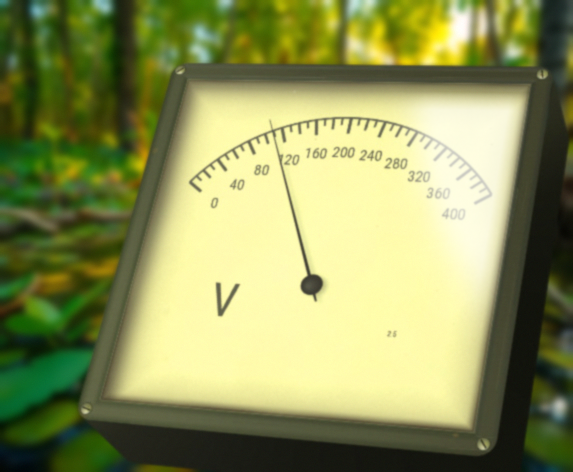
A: 110 V
